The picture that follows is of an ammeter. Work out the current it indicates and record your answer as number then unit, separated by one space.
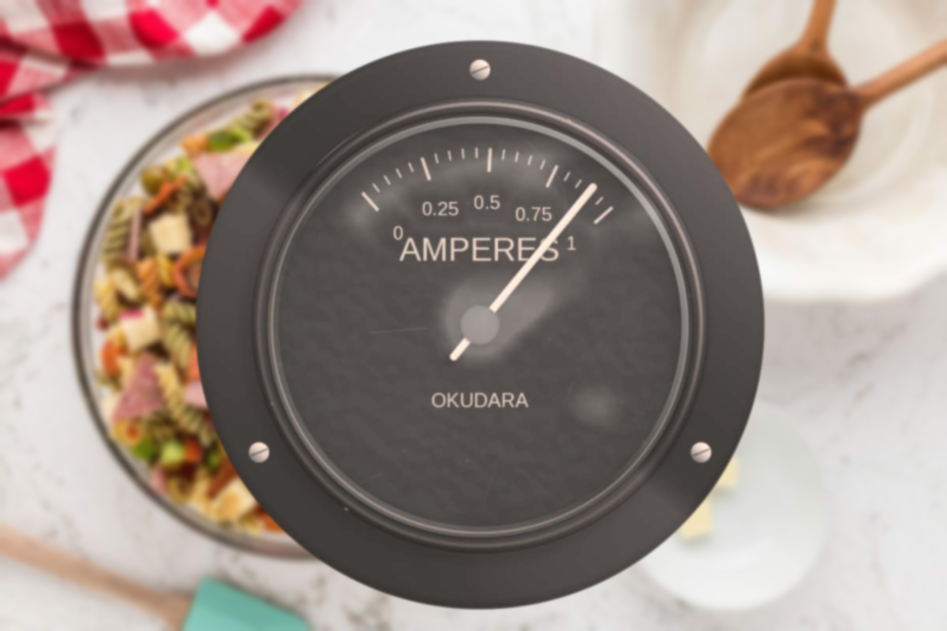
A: 0.9 A
